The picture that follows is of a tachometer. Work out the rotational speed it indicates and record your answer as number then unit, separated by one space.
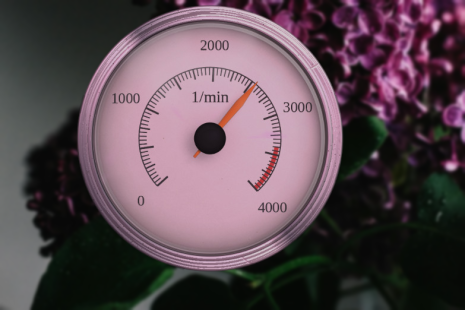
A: 2550 rpm
